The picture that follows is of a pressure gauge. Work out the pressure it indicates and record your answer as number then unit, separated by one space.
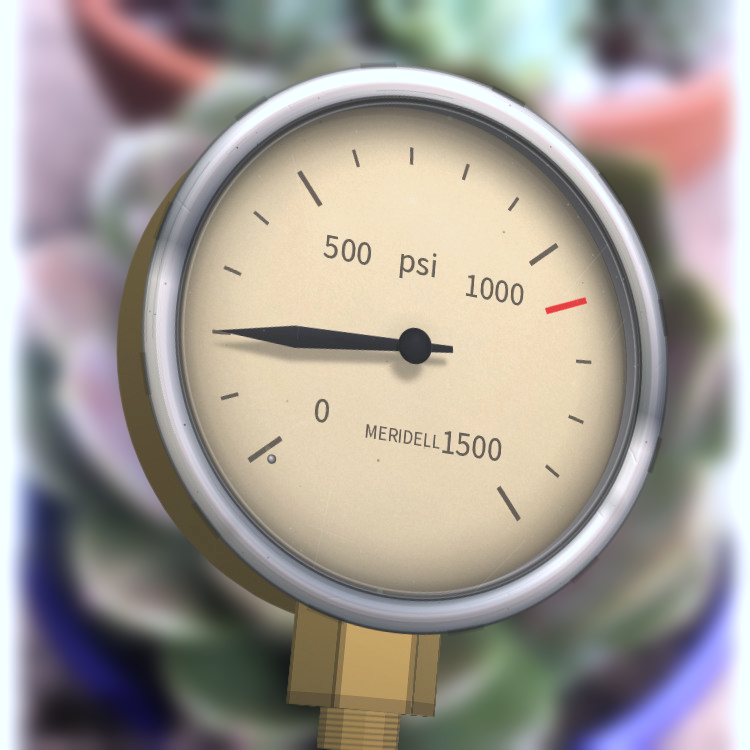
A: 200 psi
